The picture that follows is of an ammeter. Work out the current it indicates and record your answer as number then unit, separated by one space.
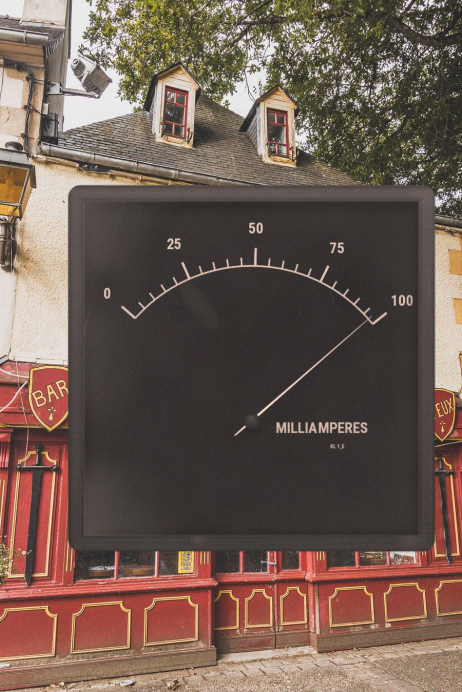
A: 97.5 mA
